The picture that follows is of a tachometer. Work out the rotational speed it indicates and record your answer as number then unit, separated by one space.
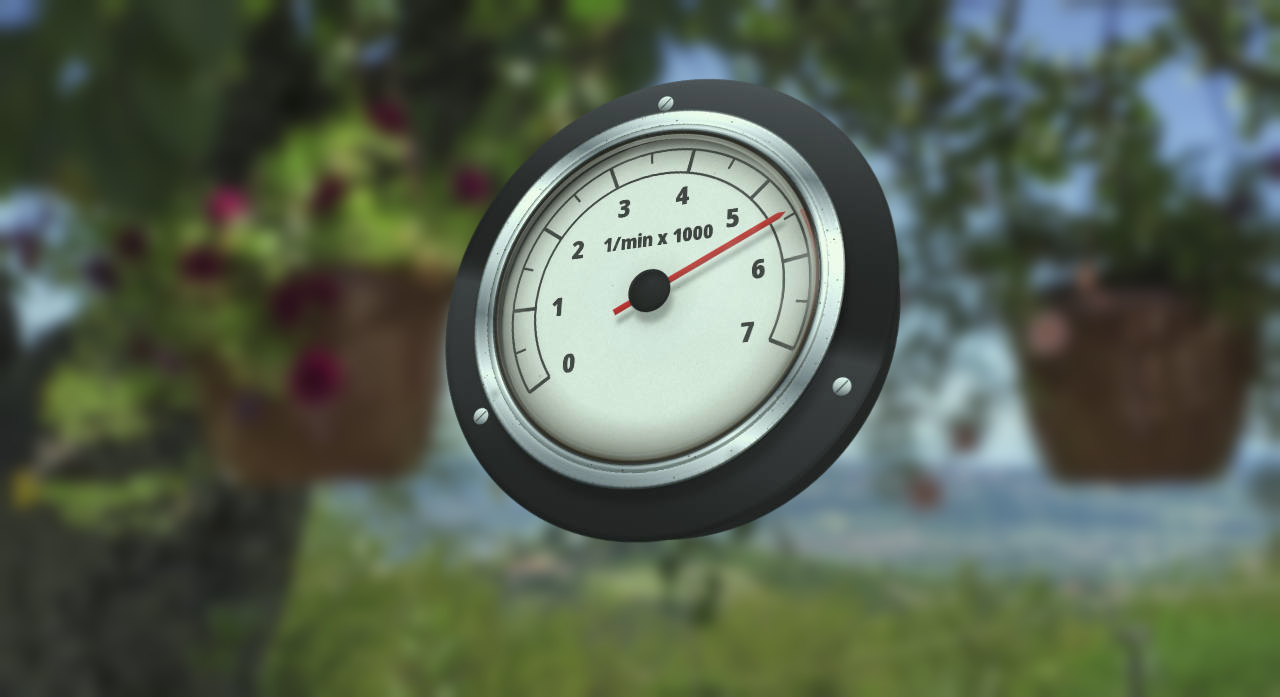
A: 5500 rpm
